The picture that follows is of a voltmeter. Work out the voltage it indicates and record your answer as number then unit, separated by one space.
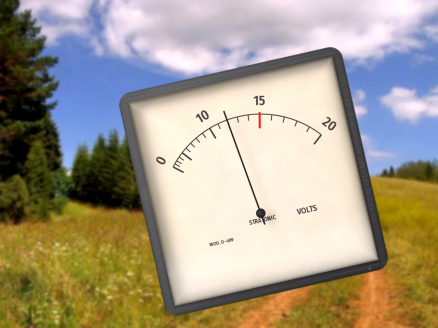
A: 12 V
